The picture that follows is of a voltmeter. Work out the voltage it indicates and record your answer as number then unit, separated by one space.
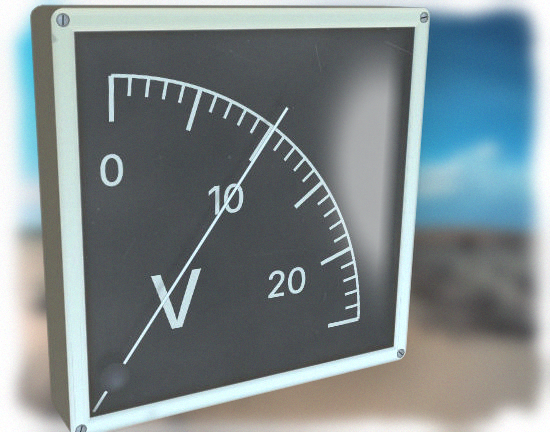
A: 10 V
